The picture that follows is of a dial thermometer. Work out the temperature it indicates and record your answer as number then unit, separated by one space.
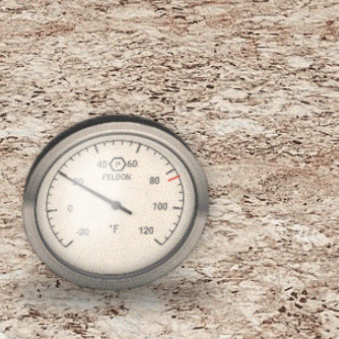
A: 20 °F
